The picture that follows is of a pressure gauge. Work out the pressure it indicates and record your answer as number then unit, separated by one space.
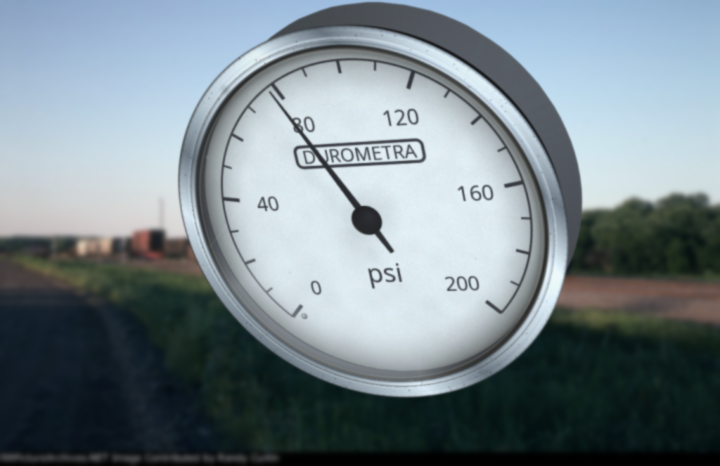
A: 80 psi
